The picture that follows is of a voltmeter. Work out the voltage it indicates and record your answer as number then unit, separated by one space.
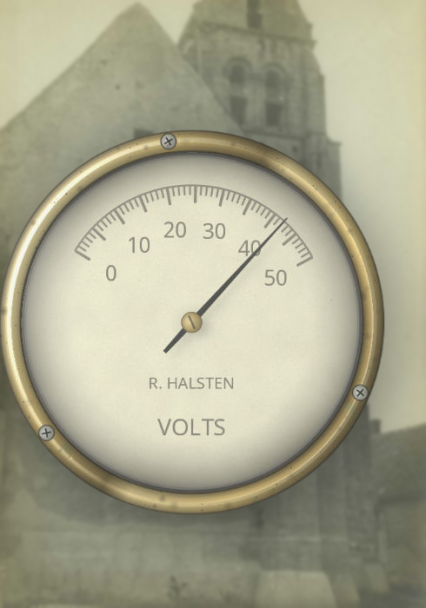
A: 42 V
